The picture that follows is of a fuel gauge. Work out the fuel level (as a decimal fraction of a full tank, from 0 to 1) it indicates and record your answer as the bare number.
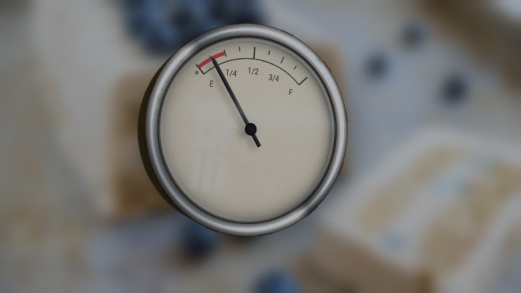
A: 0.125
